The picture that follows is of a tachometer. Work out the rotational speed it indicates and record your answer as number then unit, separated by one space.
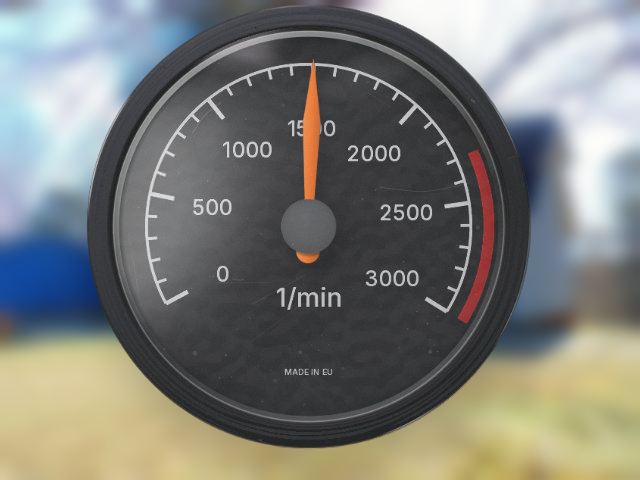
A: 1500 rpm
